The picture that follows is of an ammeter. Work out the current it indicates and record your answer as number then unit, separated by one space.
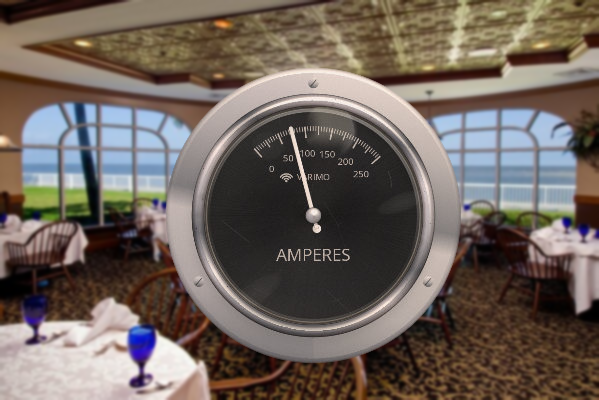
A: 75 A
